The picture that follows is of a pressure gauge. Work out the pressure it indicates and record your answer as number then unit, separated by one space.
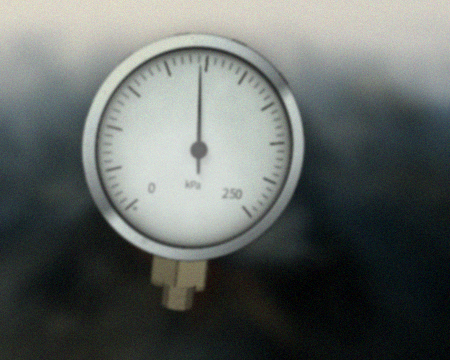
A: 120 kPa
